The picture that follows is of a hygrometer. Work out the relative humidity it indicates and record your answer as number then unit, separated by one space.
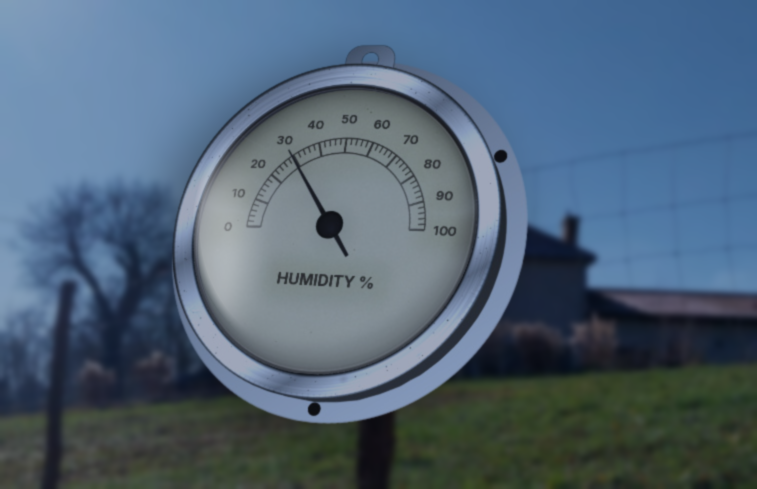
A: 30 %
